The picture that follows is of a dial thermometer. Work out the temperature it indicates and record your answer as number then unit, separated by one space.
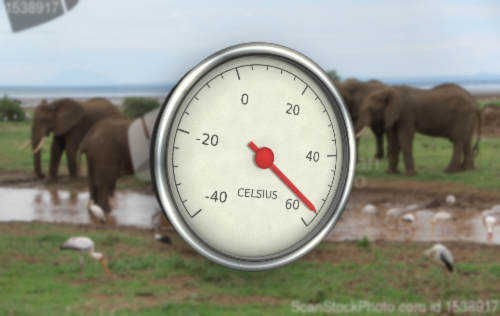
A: 56 °C
